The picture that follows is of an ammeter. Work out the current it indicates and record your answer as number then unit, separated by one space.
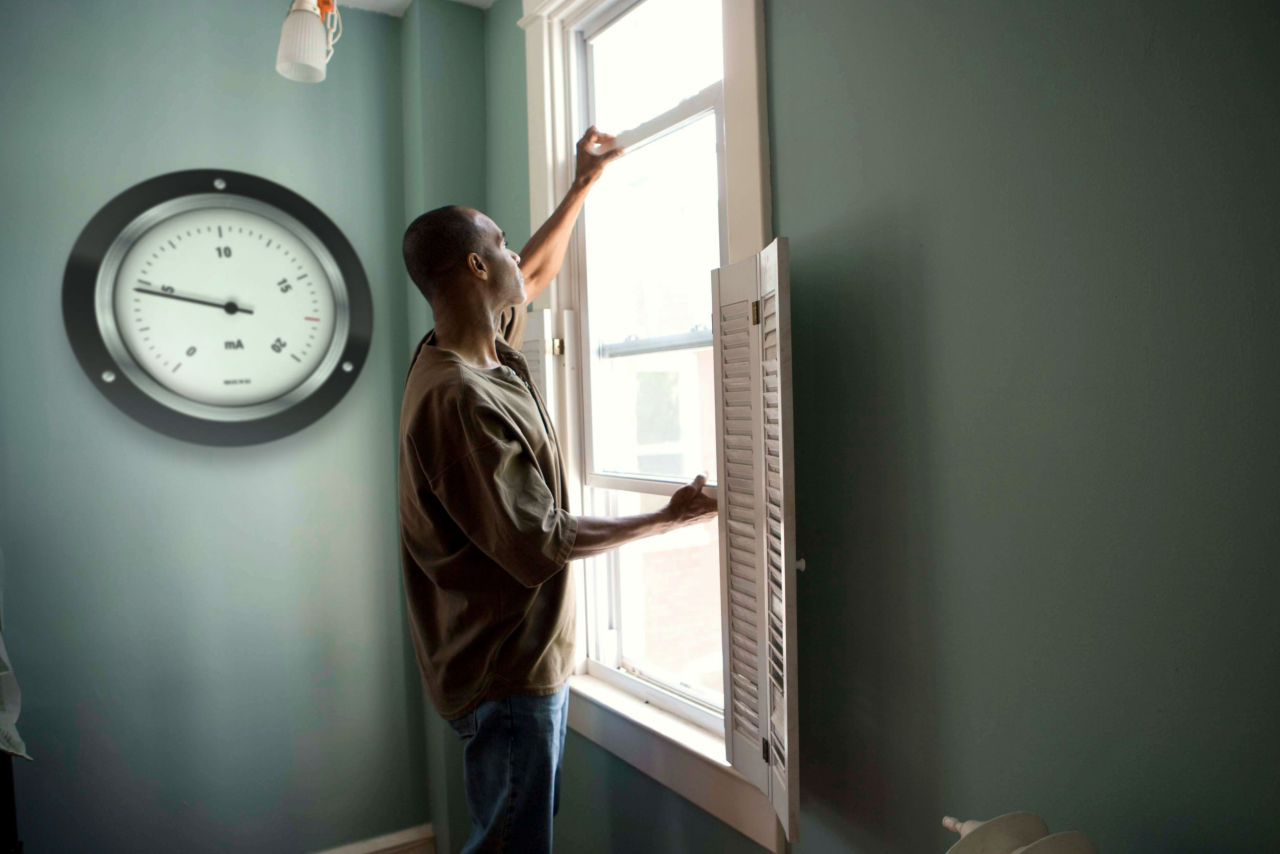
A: 4.5 mA
